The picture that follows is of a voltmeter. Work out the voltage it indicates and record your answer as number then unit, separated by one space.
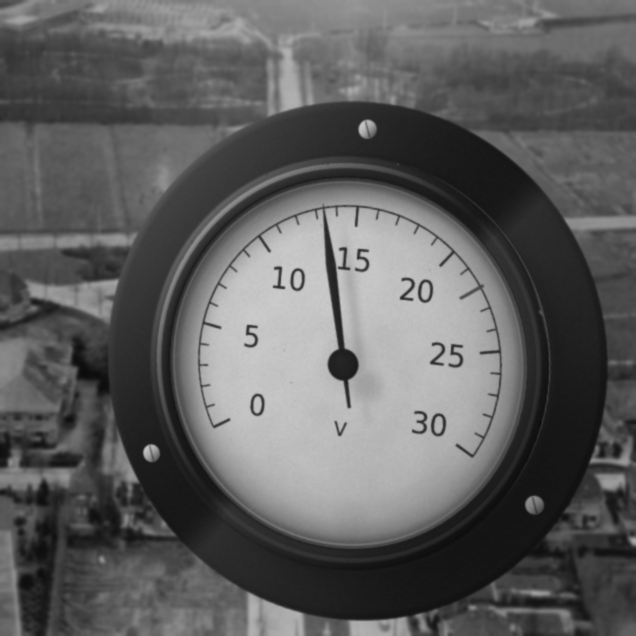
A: 13.5 V
